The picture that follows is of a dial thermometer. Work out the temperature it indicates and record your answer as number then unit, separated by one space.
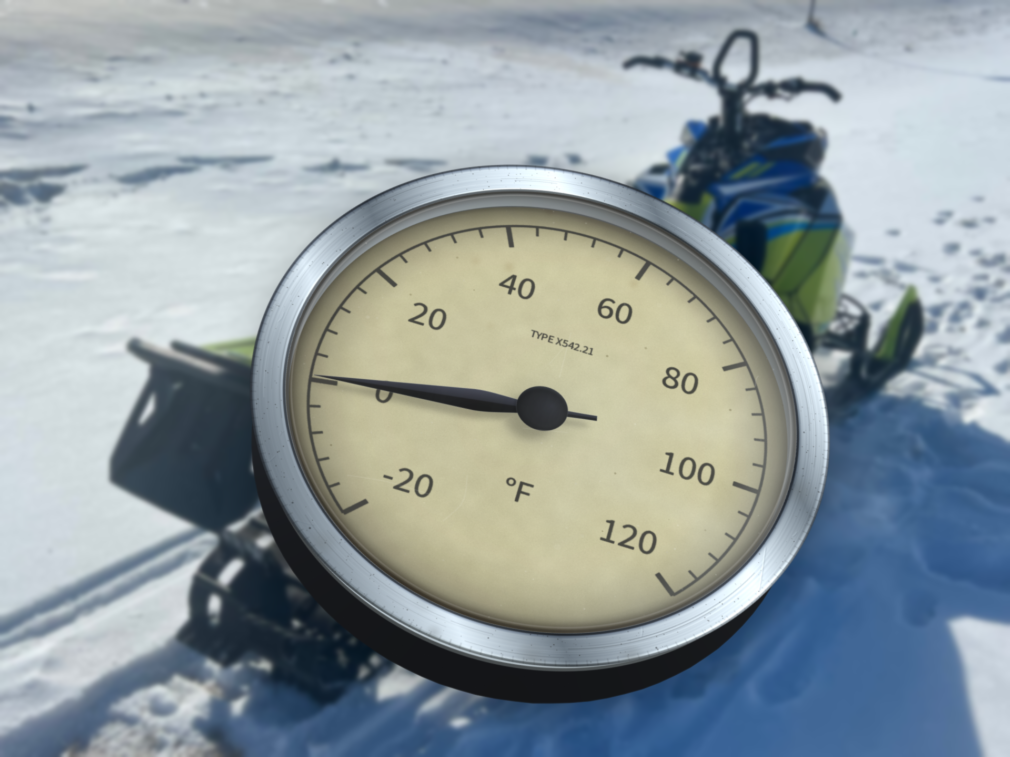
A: 0 °F
